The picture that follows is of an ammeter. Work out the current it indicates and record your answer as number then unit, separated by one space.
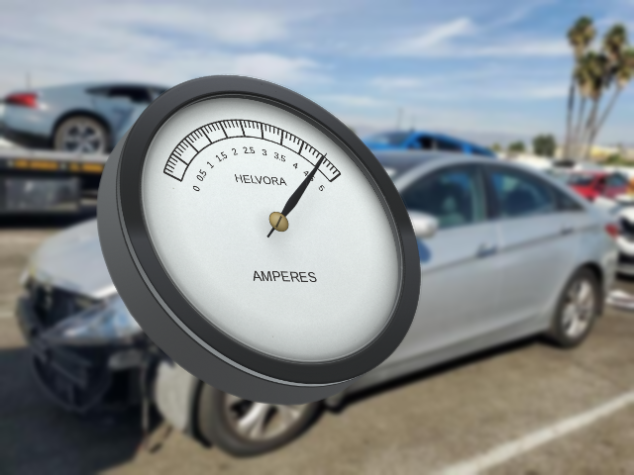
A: 4.5 A
